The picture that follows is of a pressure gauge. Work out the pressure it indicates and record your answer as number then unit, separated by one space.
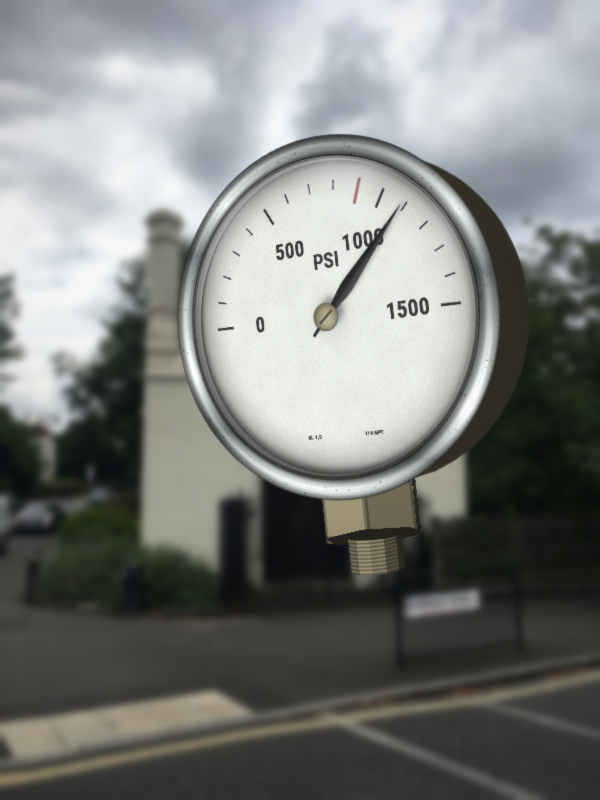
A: 1100 psi
